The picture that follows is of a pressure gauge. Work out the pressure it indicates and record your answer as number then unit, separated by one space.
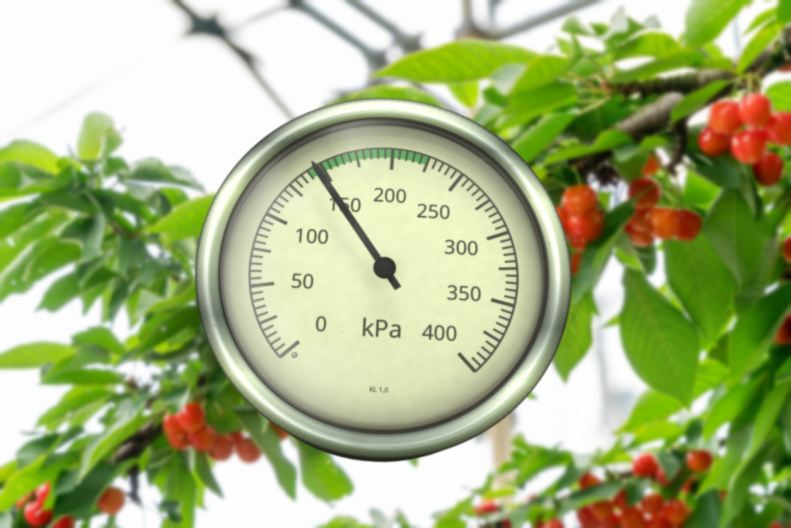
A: 145 kPa
